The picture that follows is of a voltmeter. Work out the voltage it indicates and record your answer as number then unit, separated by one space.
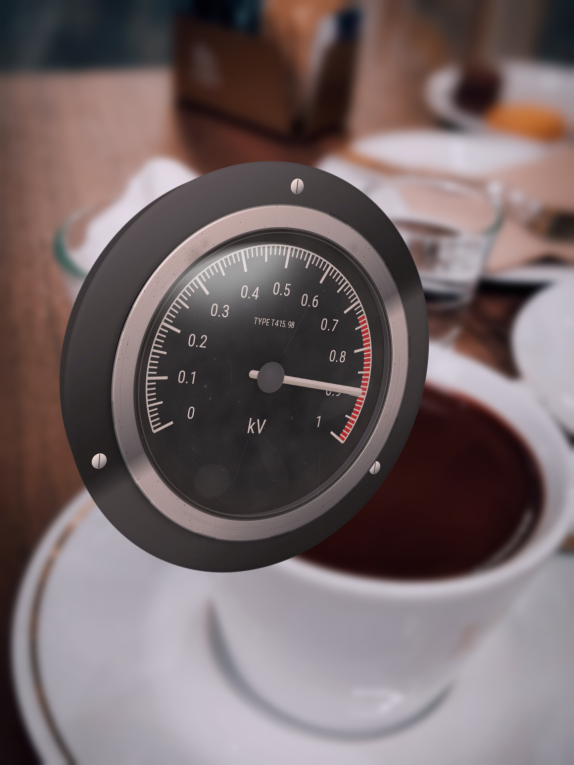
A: 0.89 kV
